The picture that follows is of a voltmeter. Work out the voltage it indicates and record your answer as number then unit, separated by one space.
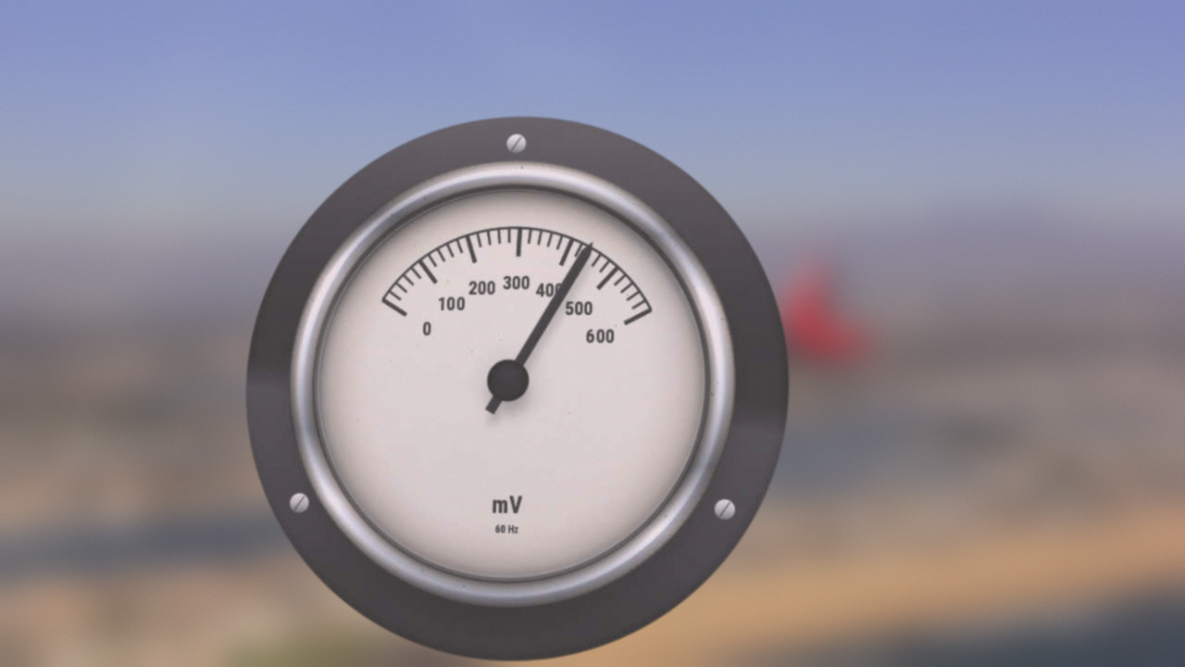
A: 440 mV
